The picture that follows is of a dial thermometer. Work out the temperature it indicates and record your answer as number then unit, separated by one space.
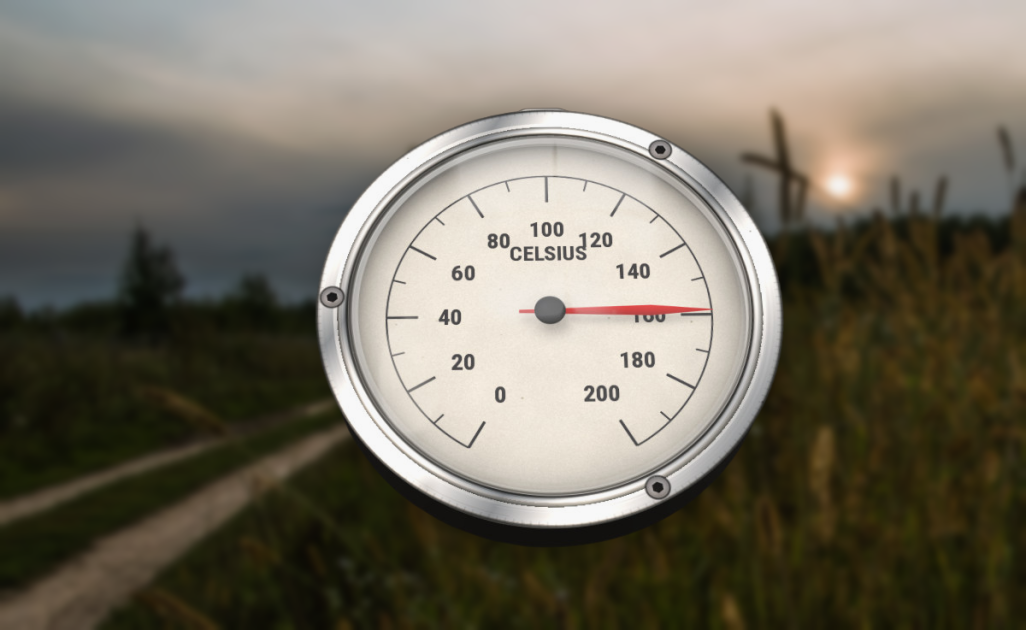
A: 160 °C
